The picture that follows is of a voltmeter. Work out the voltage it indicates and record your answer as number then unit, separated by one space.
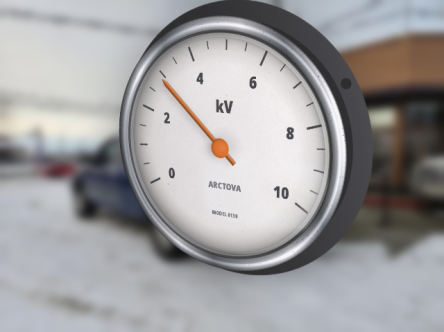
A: 3 kV
